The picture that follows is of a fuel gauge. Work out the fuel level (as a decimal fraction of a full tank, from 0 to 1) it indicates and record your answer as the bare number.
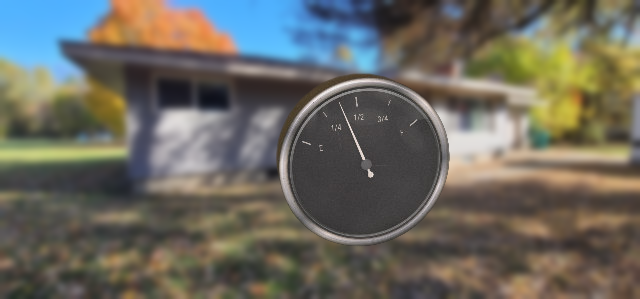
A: 0.375
